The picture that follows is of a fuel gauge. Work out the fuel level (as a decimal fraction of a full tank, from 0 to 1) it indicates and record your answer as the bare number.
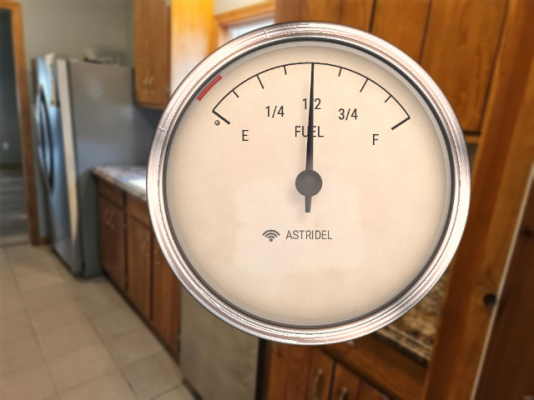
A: 0.5
